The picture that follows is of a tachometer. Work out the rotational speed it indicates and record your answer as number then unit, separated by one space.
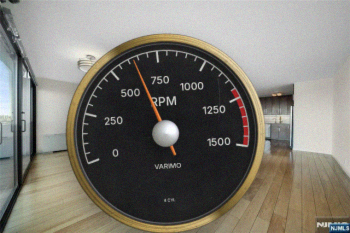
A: 625 rpm
